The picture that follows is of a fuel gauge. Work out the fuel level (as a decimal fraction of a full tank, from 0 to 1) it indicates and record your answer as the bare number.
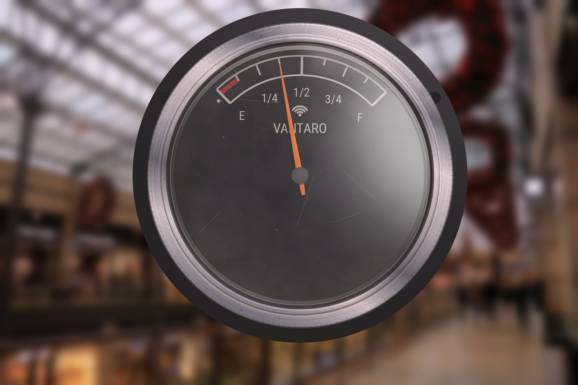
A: 0.375
